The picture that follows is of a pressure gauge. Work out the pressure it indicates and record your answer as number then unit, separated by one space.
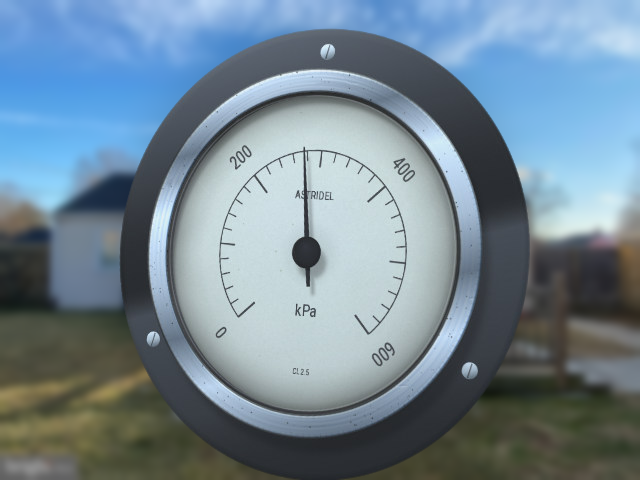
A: 280 kPa
